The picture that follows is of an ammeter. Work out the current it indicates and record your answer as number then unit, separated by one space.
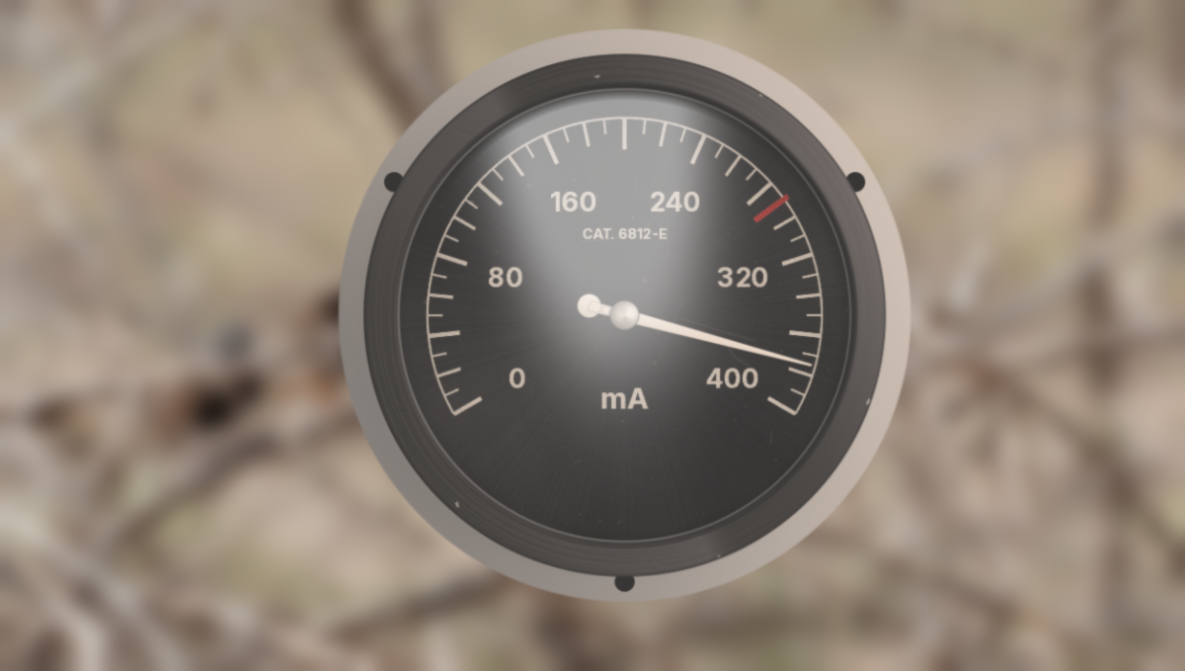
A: 375 mA
